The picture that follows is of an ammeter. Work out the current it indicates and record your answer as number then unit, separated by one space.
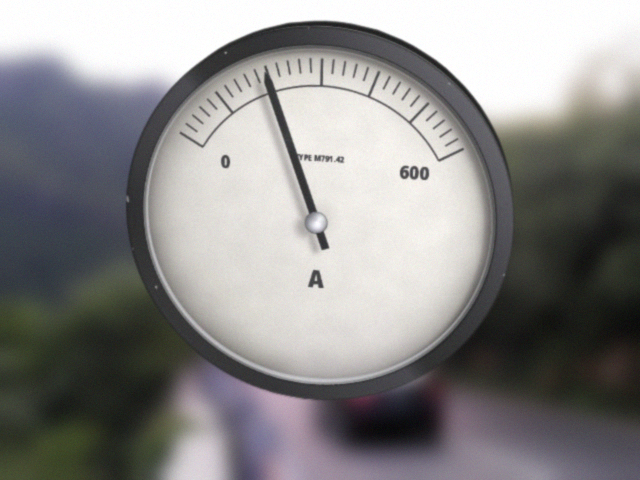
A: 200 A
